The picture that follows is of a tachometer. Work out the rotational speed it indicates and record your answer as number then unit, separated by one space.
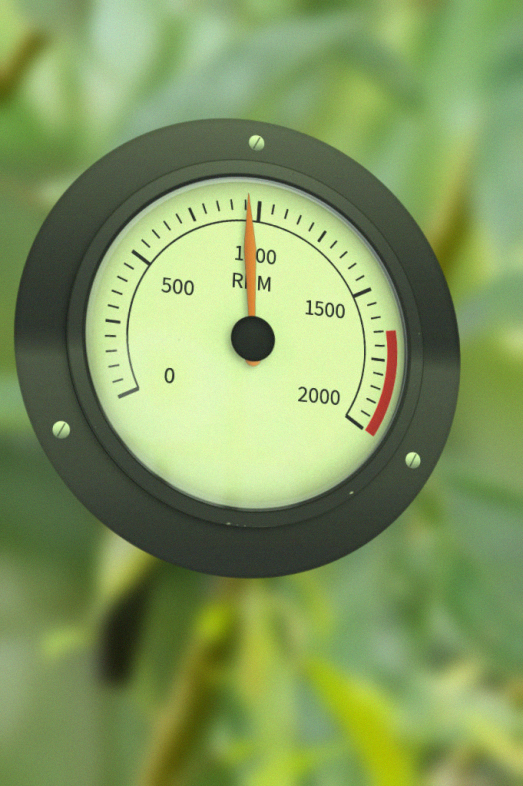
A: 950 rpm
